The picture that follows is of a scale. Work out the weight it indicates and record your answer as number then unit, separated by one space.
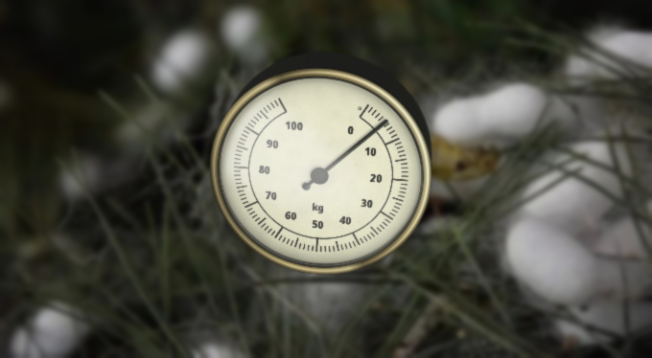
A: 5 kg
